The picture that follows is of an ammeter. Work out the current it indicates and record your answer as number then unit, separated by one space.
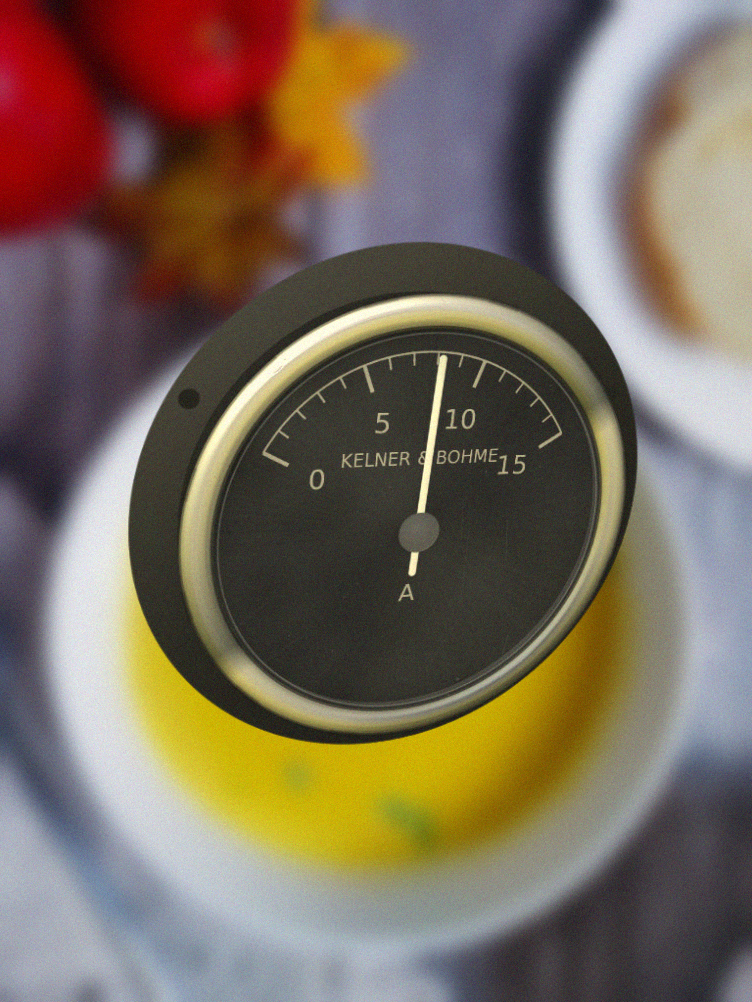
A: 8 A
